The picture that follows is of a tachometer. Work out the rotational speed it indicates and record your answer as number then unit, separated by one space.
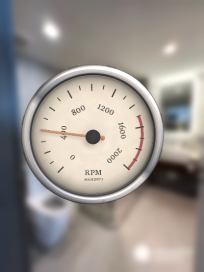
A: 400 rpm
